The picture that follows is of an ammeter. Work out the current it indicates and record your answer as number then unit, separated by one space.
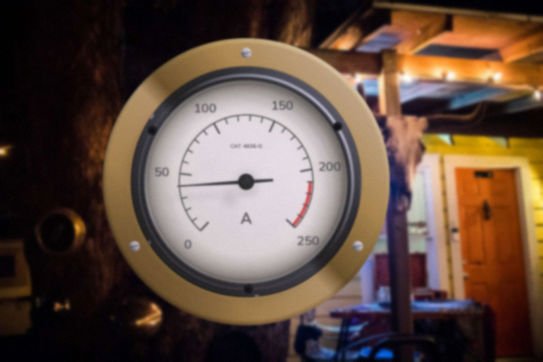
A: 40 A
